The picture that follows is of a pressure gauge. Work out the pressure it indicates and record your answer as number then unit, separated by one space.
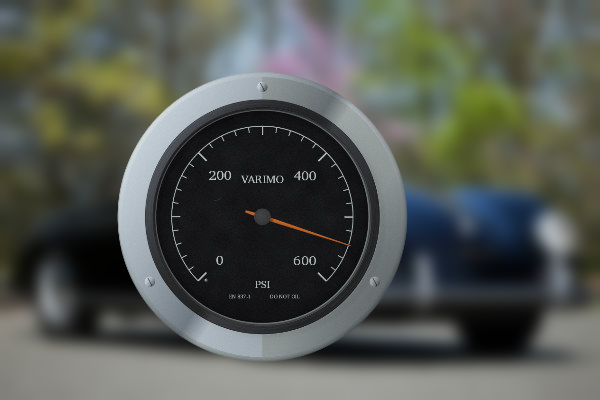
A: 540 psi
